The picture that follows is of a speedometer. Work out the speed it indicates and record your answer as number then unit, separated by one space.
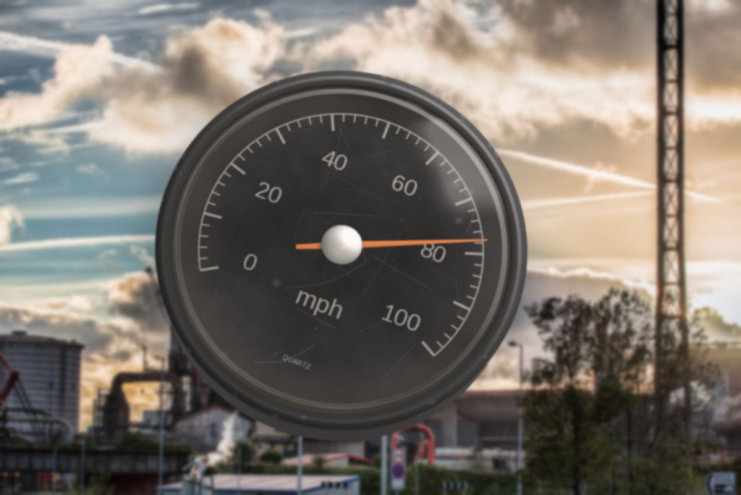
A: 78 mph
